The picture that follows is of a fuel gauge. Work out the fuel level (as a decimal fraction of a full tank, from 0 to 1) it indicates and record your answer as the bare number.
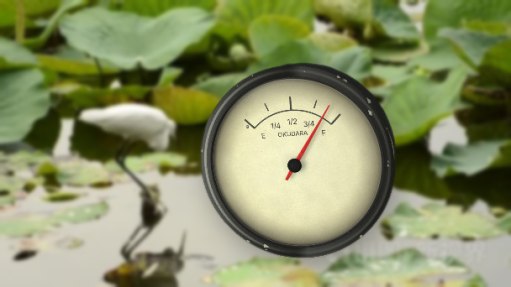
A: 0.875
